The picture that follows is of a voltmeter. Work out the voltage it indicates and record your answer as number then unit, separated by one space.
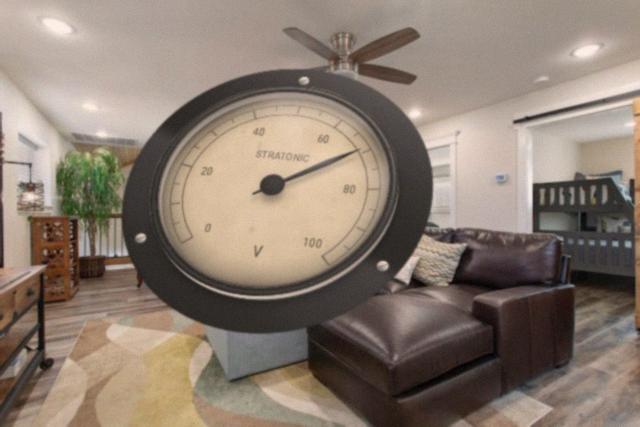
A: 70 V
